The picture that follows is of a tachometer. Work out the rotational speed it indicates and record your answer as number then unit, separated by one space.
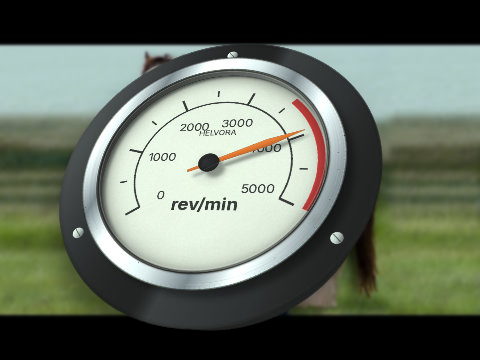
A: 4000 rpm
